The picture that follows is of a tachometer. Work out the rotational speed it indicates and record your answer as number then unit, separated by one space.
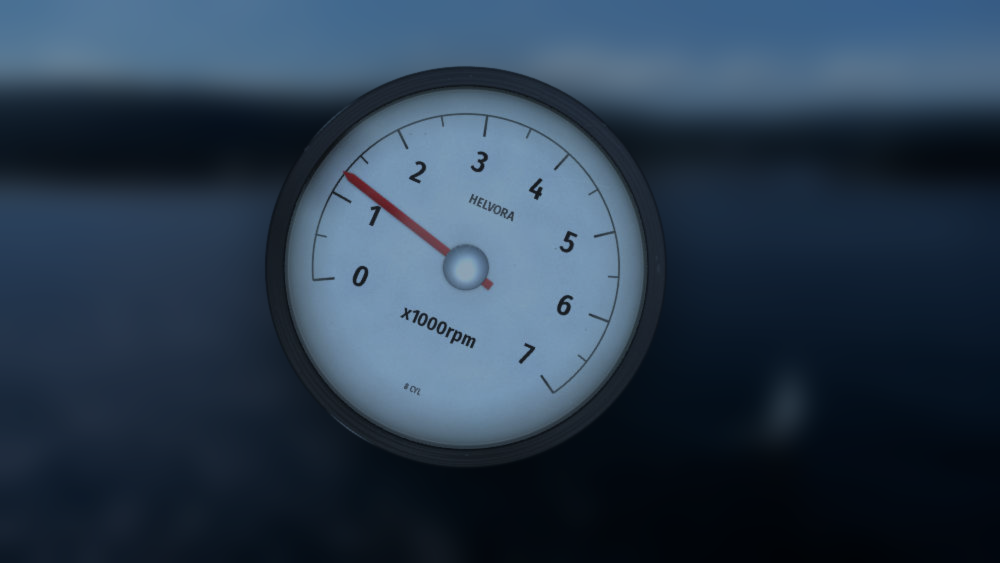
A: 1250 rpm
